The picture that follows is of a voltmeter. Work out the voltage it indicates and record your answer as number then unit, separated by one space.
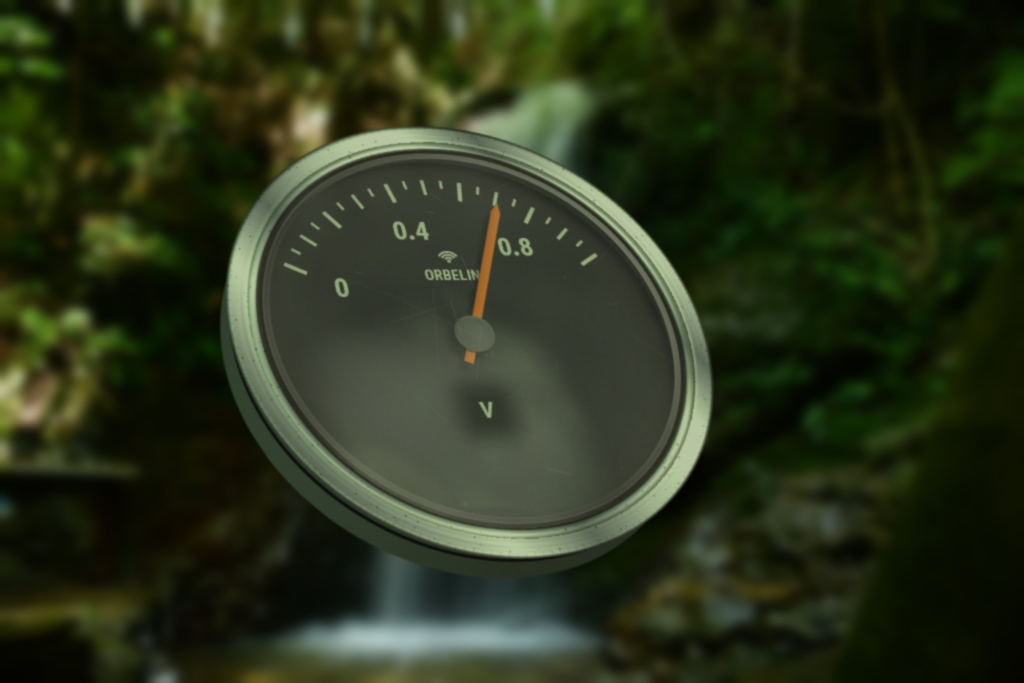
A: 0.7 V
